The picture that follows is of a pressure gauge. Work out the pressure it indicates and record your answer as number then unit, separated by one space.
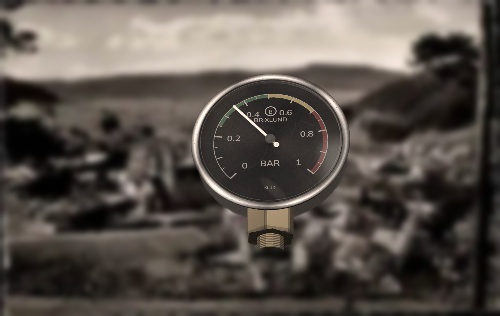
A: 0.35 bar
